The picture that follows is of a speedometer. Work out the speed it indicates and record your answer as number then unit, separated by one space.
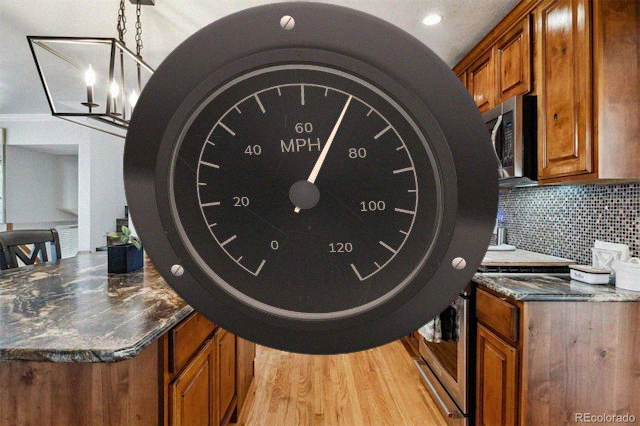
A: 70 mph
